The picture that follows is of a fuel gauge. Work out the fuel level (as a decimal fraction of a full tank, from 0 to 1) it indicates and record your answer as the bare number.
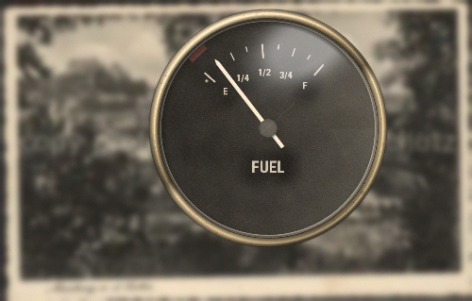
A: 0.125
